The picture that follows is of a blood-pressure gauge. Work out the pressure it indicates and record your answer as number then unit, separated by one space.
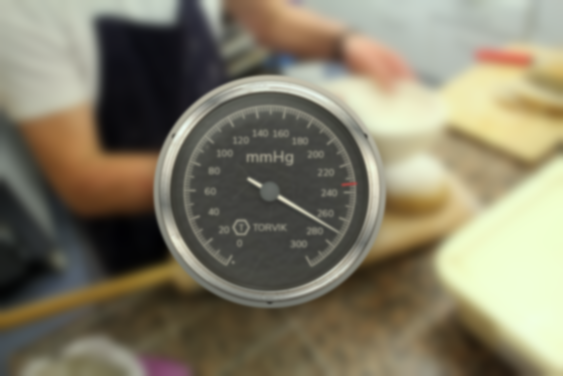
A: 270 mmHg
